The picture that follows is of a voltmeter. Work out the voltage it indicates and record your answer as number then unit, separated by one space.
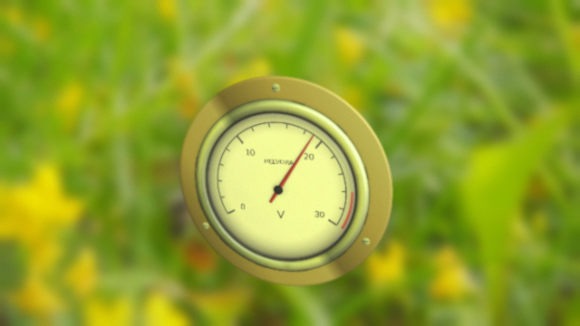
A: 19 V
